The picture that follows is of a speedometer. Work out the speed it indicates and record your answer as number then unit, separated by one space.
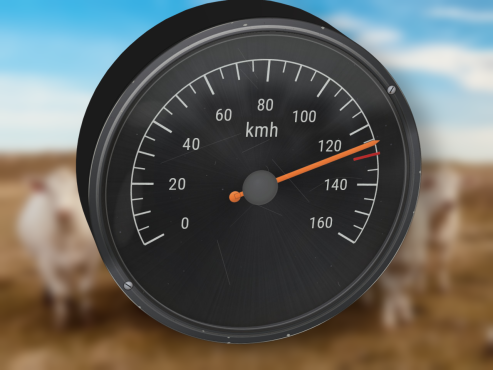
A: 125 km/h
